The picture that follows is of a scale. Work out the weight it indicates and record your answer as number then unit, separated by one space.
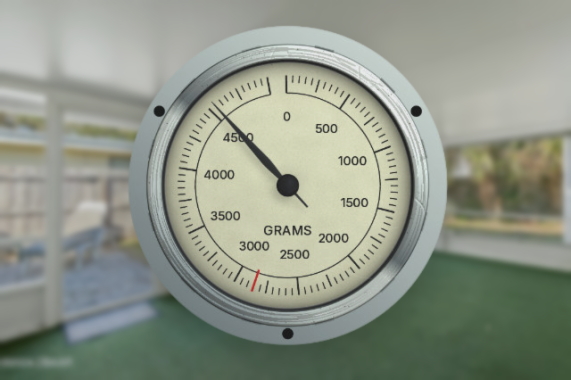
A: 4550 g
